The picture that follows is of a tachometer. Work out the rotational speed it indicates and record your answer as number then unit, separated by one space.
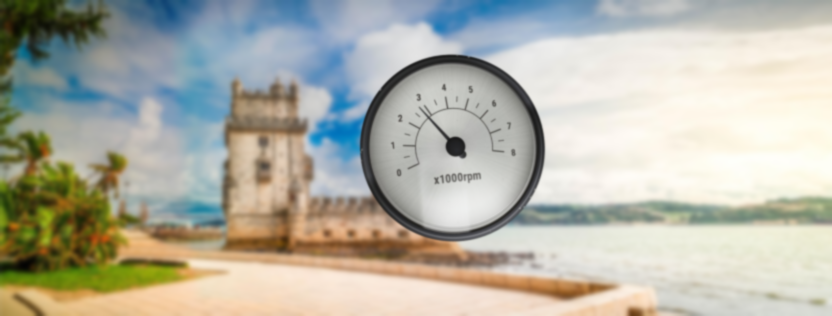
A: 2750 rpm
